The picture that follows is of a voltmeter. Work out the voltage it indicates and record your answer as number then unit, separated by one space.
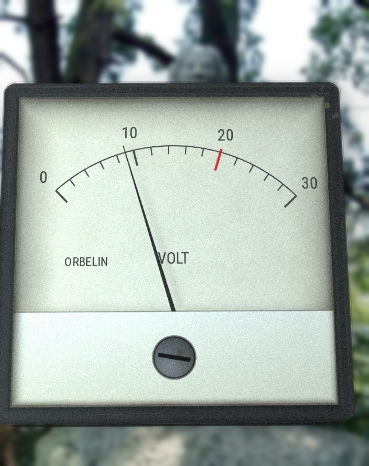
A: 9 V
